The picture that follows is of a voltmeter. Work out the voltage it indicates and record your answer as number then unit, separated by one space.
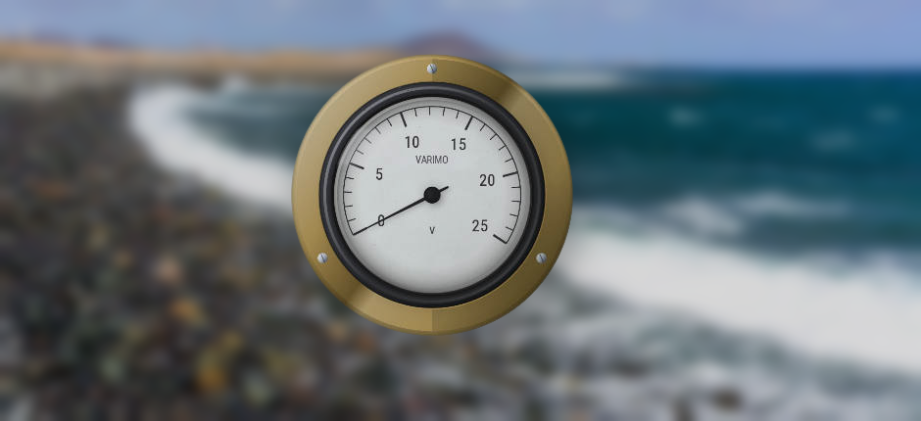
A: 0 V
